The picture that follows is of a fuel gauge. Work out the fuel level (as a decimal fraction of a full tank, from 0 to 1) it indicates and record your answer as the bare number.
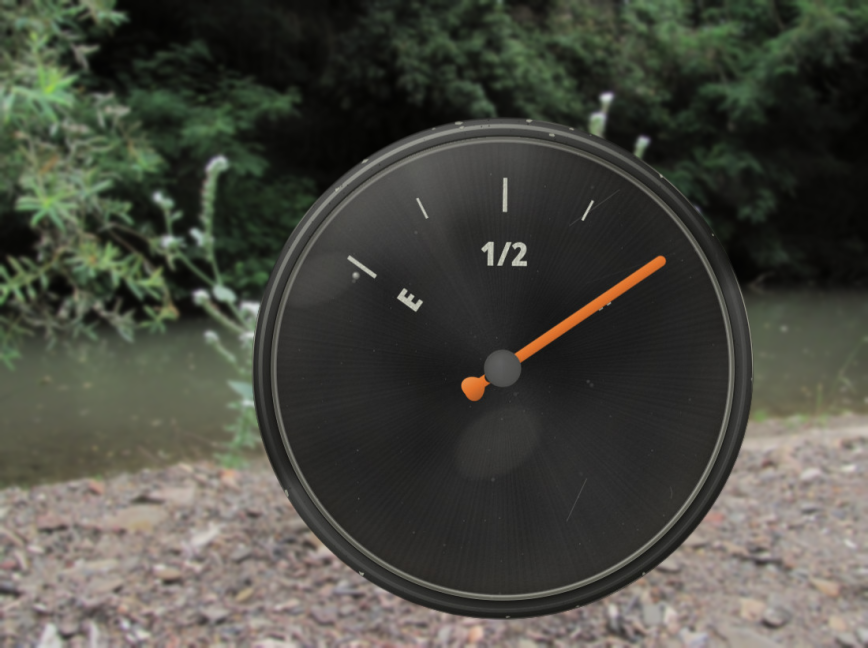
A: 1
